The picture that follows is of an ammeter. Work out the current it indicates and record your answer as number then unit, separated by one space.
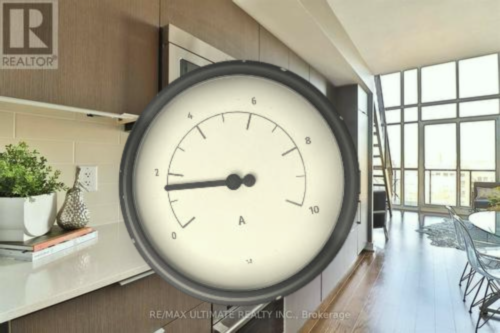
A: 1.5 A
